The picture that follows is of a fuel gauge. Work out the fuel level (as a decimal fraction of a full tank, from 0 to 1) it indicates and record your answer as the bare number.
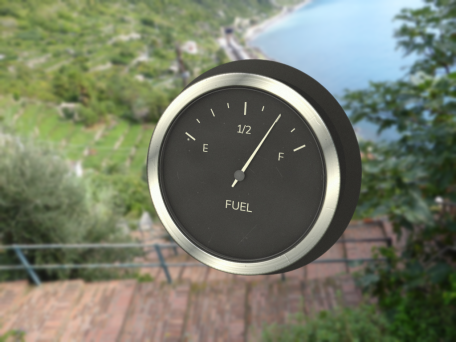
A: 0.75
